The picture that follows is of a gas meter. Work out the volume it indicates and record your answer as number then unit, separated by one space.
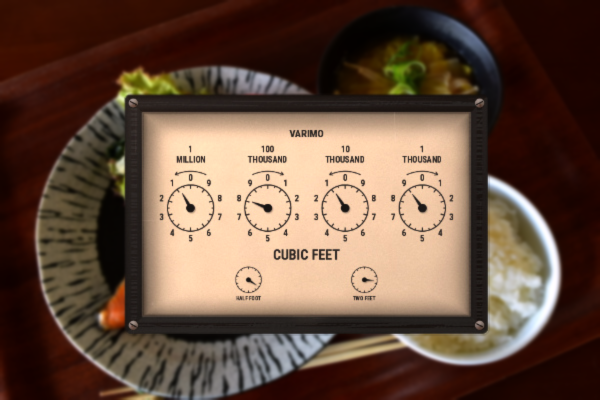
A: 80900 ft³
